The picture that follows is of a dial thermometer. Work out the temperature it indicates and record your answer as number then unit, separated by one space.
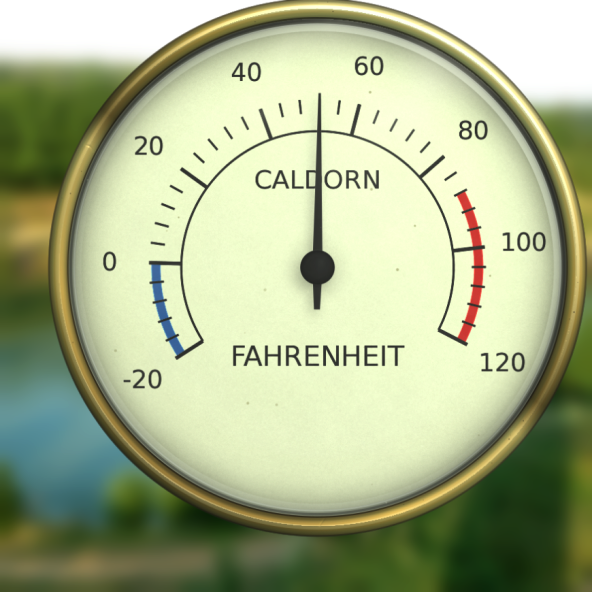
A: 52 °F
